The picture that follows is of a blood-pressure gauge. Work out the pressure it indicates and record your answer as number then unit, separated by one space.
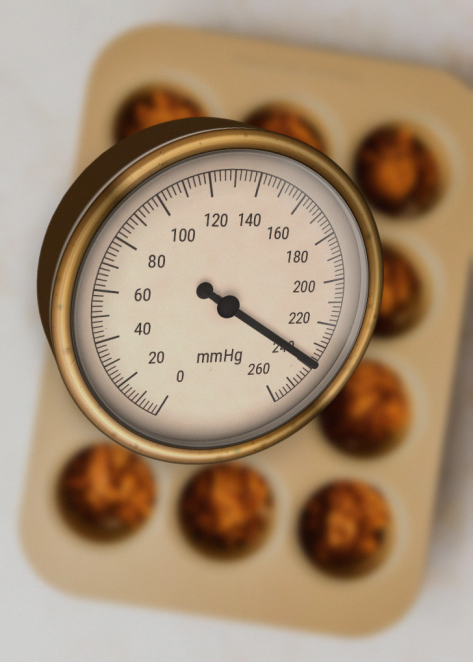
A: 238 mmHg
